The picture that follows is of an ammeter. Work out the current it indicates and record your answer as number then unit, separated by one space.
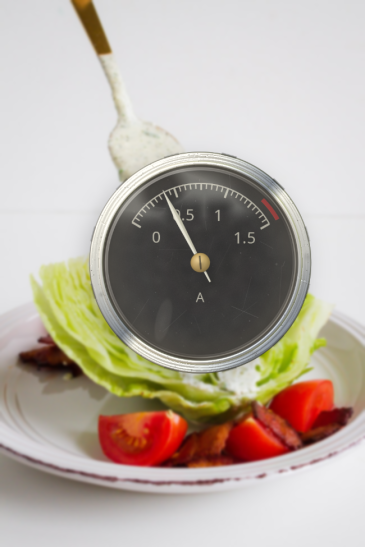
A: 0.4 A
